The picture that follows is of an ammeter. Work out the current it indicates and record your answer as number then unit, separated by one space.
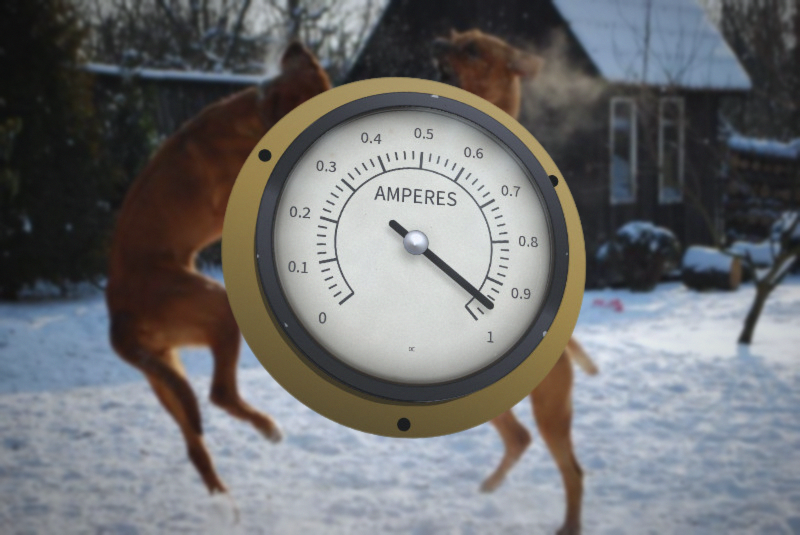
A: 0.96 A
